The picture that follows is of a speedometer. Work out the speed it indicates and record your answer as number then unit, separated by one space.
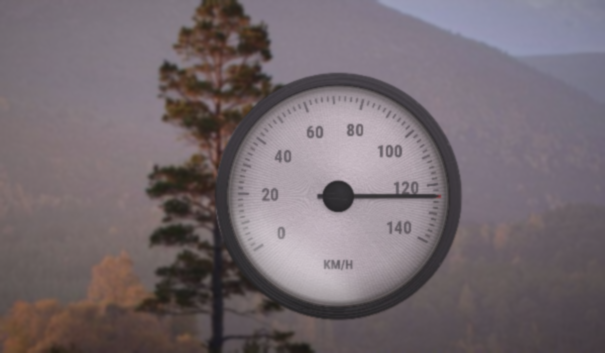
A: 124 km/h
